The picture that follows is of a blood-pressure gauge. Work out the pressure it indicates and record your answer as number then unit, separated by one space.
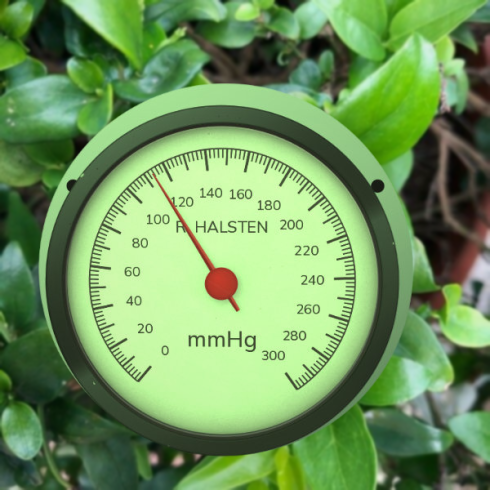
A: 114 mmHg
